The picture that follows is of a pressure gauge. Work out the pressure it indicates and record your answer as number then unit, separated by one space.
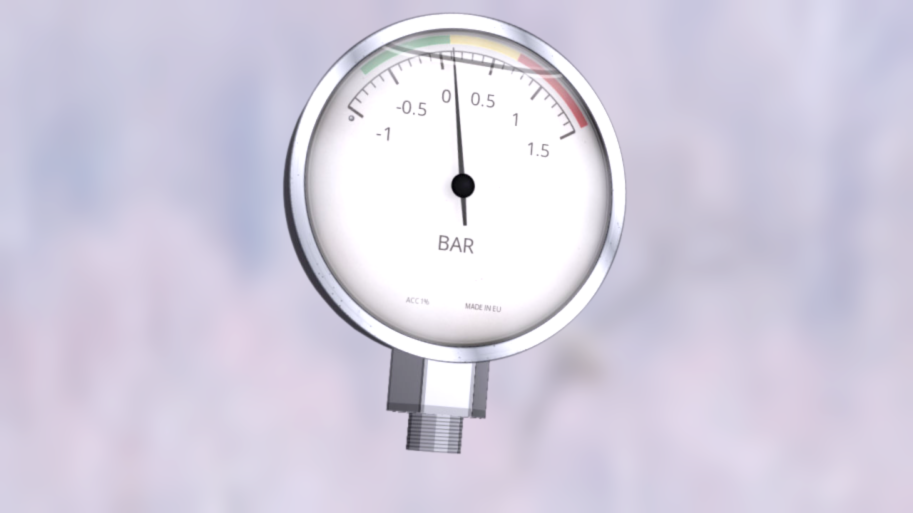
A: 0.1 bar
